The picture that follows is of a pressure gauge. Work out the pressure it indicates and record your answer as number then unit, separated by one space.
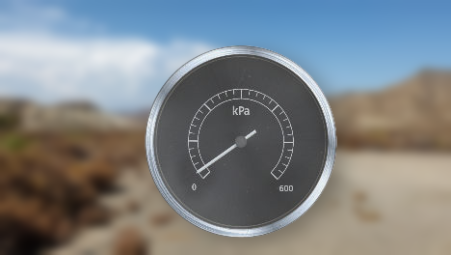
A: 20 kPa
